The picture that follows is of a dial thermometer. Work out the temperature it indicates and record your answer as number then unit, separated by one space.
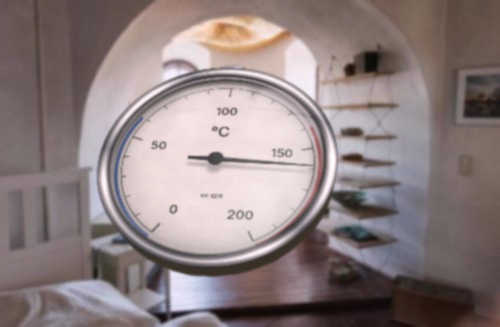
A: 160 °C
